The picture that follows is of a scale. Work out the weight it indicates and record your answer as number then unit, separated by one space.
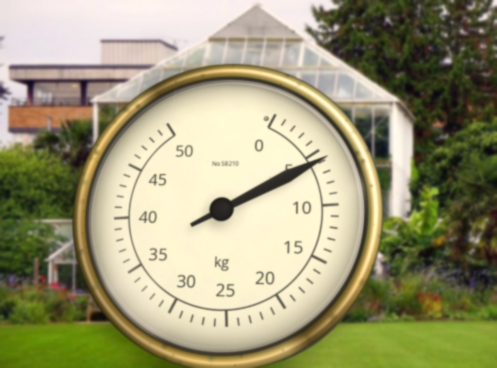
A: 6 kg
